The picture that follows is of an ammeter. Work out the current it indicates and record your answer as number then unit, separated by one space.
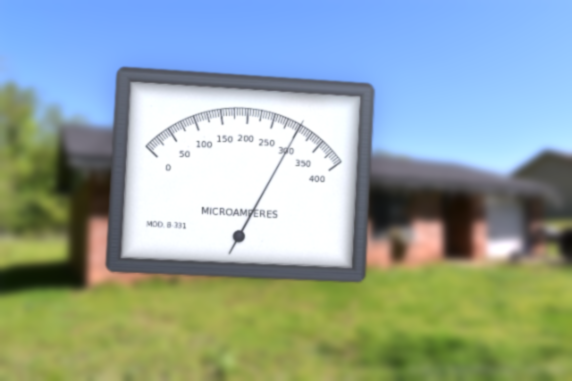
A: 300 µA
